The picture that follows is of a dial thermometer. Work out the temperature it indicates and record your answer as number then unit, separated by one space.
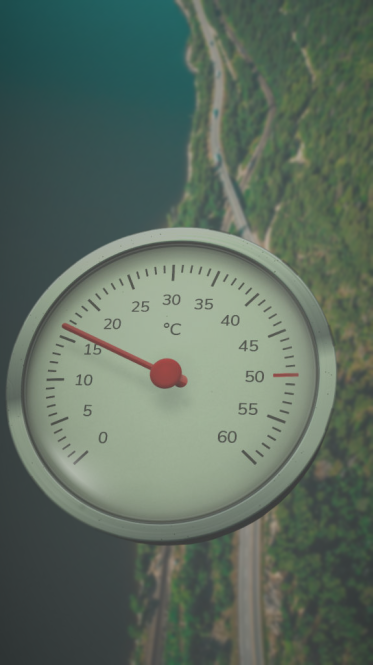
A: 16 °C
